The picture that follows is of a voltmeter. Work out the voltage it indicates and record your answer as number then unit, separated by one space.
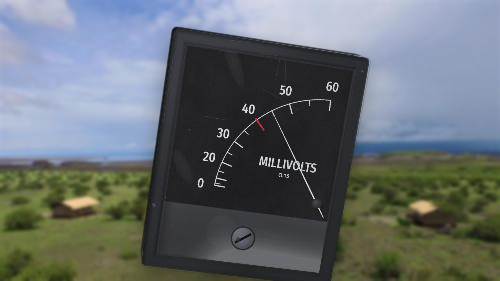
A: 45 mV
